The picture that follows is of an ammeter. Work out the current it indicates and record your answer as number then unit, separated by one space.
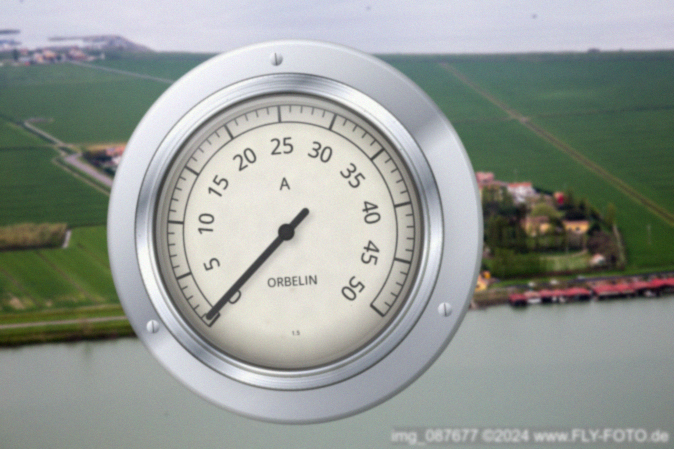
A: 0.5 A
